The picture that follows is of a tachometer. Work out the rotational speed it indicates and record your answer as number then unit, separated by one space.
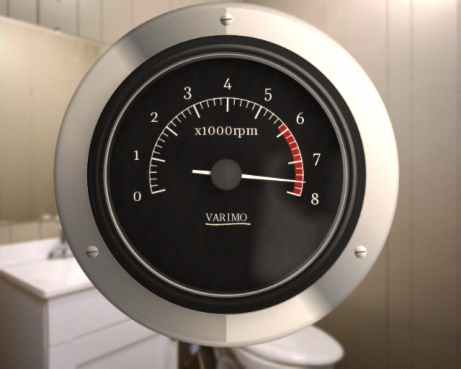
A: 7600 rpm
